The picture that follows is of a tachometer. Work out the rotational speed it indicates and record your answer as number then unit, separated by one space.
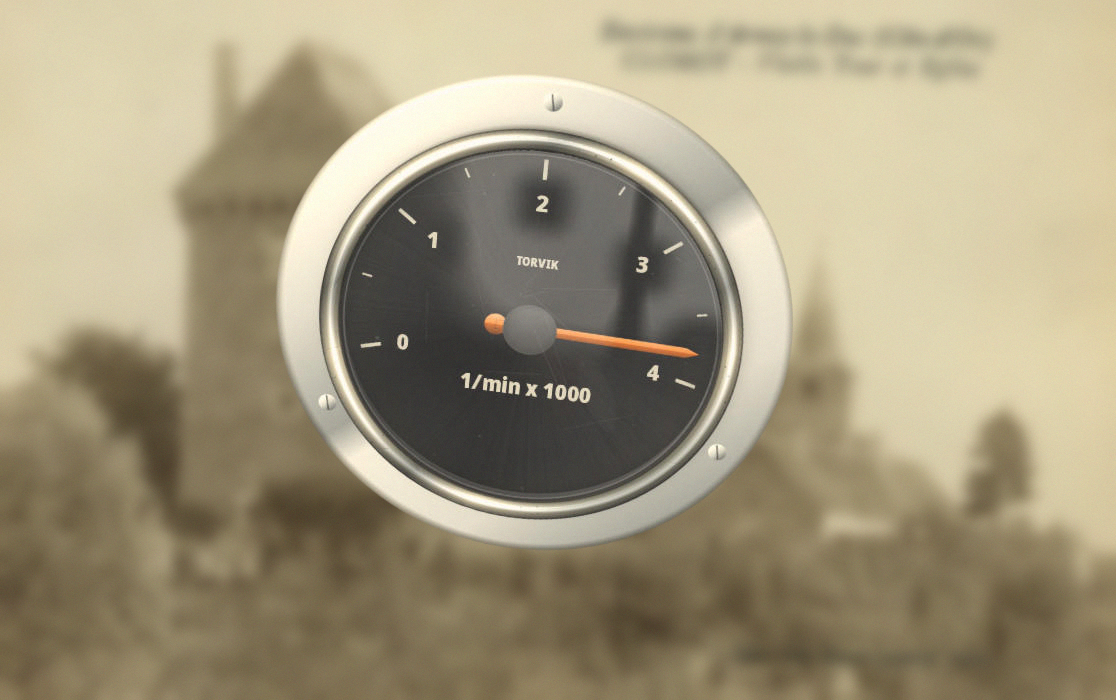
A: 3750 rpm
